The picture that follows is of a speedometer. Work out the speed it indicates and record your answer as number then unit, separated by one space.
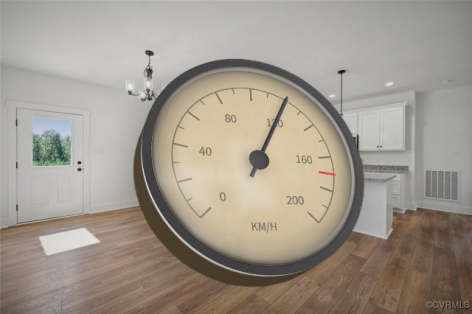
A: 120 km/h
